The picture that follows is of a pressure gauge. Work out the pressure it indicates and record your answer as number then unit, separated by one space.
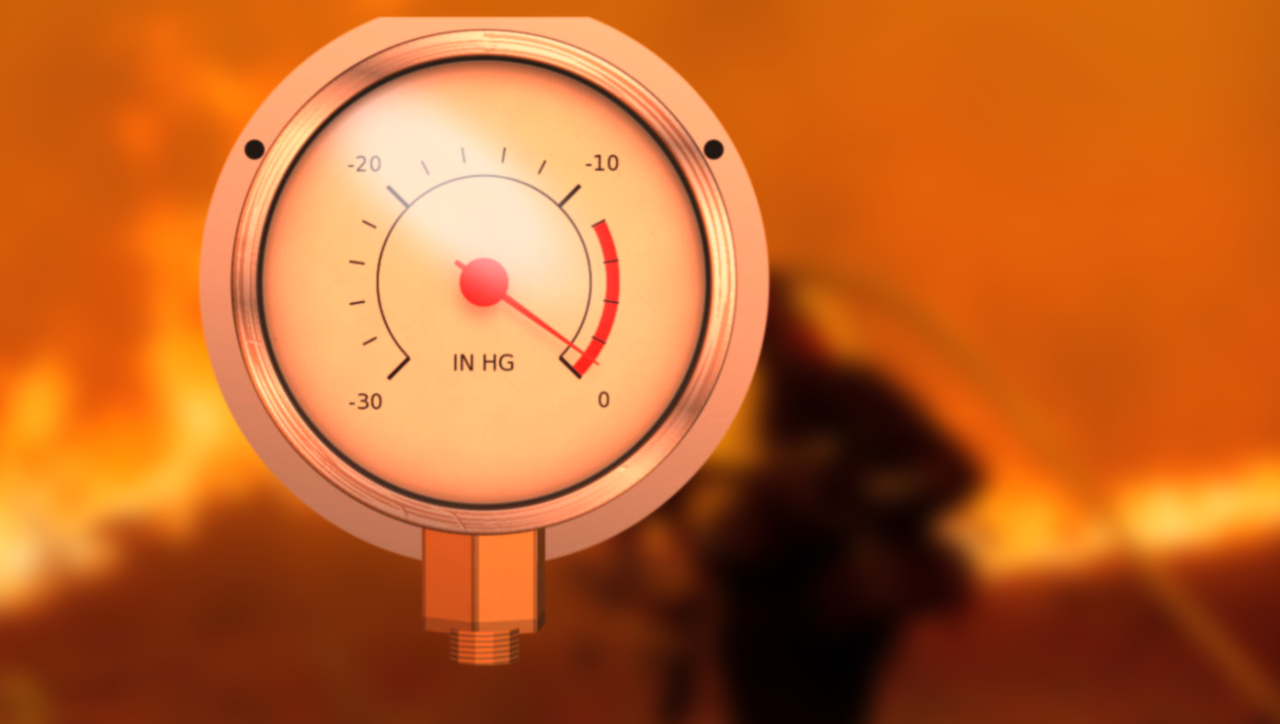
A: -1 inHg
